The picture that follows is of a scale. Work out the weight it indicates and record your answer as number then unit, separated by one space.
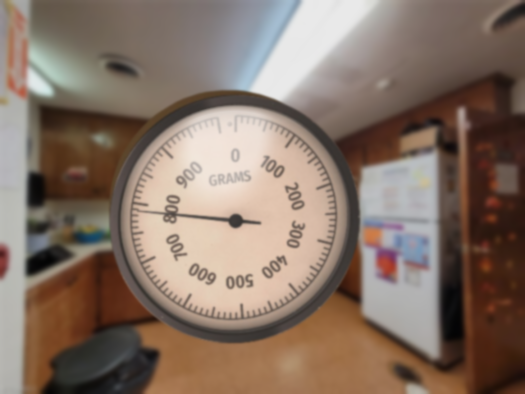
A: 790 g
